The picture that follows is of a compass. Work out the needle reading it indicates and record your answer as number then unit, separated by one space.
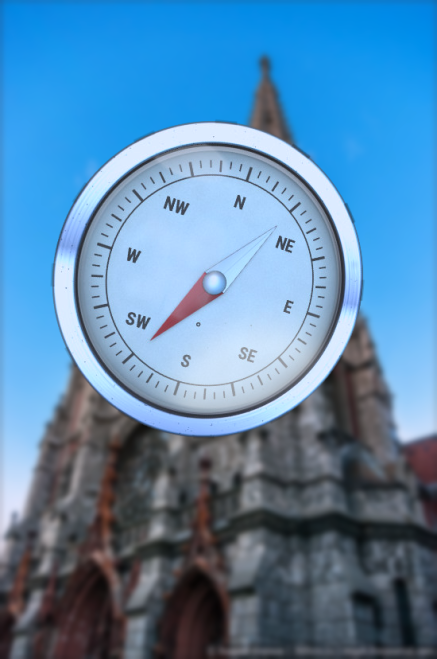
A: 210 °
